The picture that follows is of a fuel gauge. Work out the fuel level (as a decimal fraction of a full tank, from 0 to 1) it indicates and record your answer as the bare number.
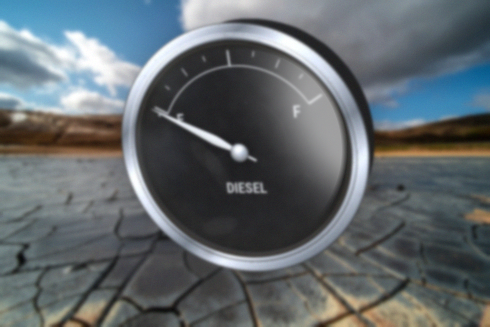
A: 0
